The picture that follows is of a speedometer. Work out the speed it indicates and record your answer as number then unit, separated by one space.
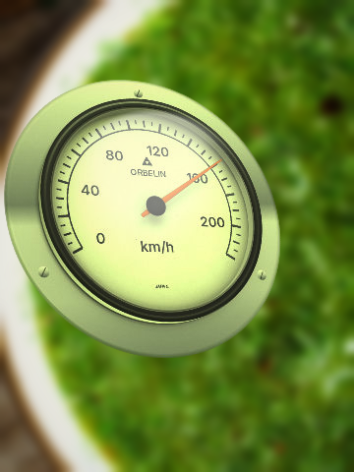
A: 160 km/h
